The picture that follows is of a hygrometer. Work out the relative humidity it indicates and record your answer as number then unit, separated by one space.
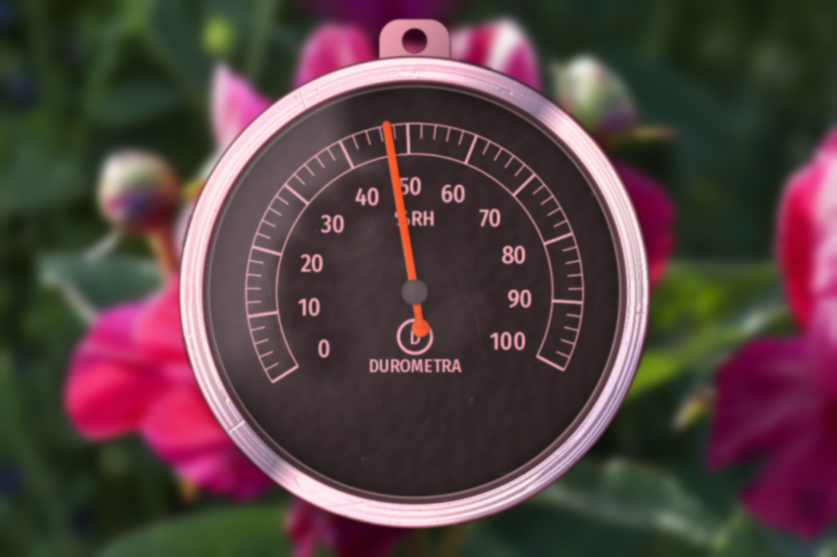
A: 47 %
